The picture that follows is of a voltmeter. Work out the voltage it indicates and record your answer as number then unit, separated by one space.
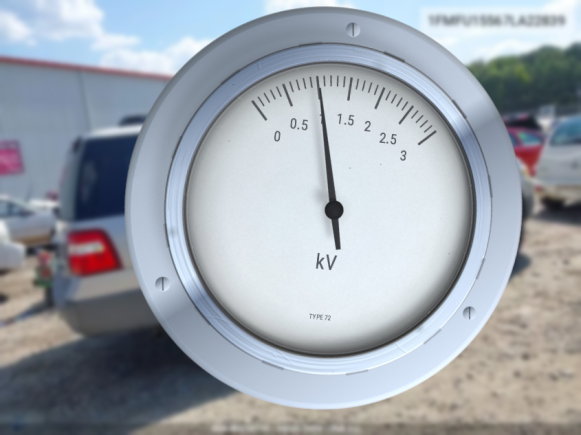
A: 1 kV
